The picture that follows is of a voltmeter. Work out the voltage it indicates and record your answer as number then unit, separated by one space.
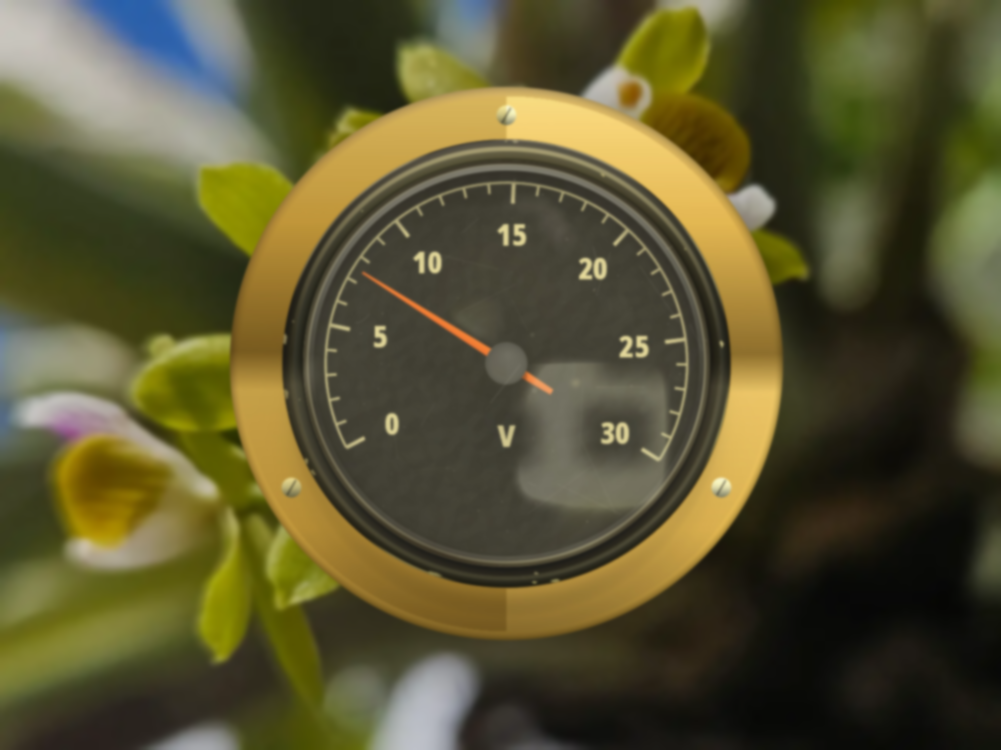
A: 7.5 V
